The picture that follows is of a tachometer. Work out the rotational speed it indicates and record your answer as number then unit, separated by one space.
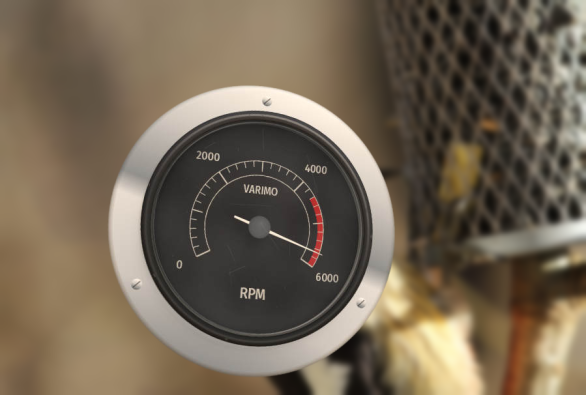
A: 5700 rpm
